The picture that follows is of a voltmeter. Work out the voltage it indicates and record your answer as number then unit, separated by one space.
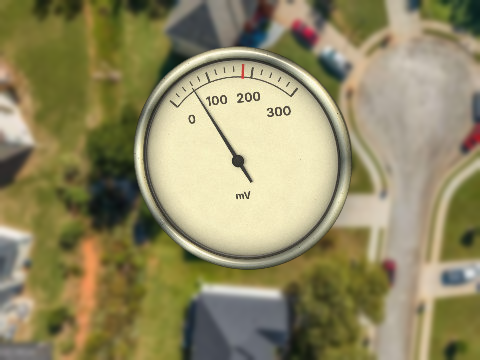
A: 60 mV
